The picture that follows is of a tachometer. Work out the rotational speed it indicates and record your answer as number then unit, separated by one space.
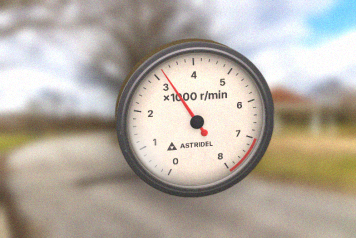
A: 3200 rpm
